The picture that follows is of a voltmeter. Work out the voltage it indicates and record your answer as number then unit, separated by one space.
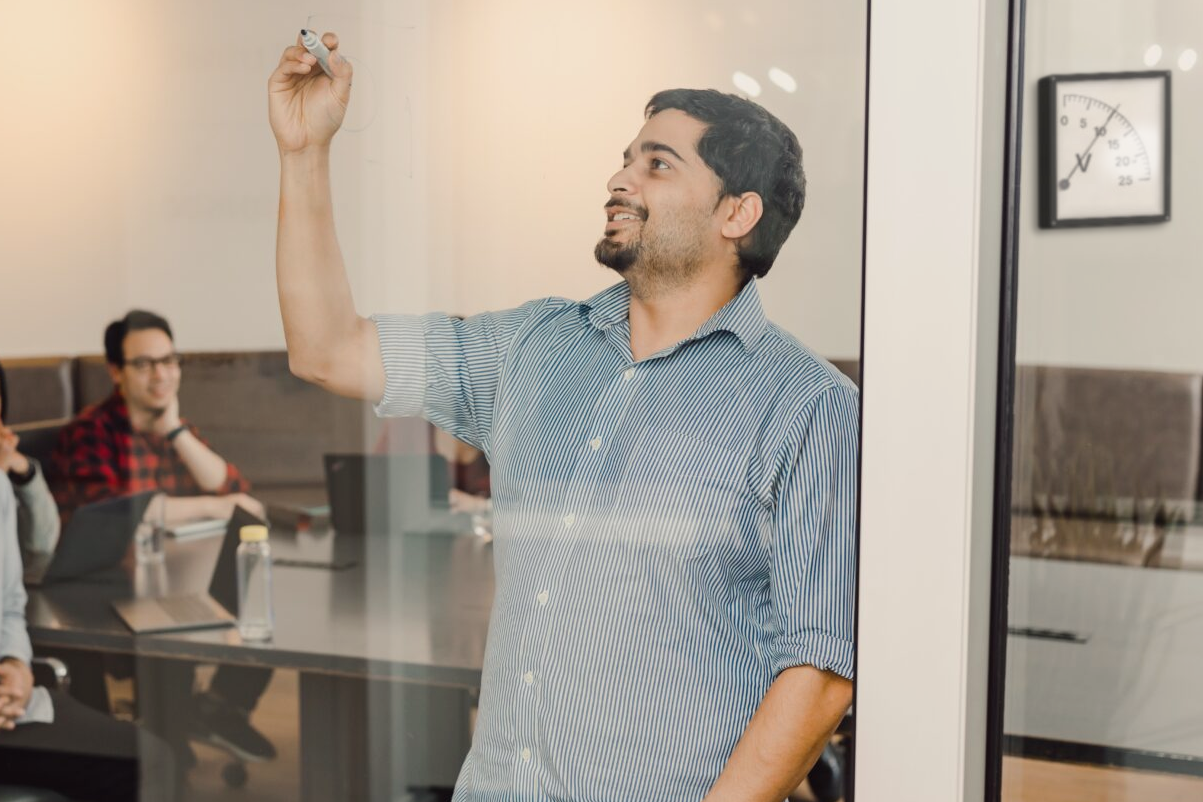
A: 10 V
